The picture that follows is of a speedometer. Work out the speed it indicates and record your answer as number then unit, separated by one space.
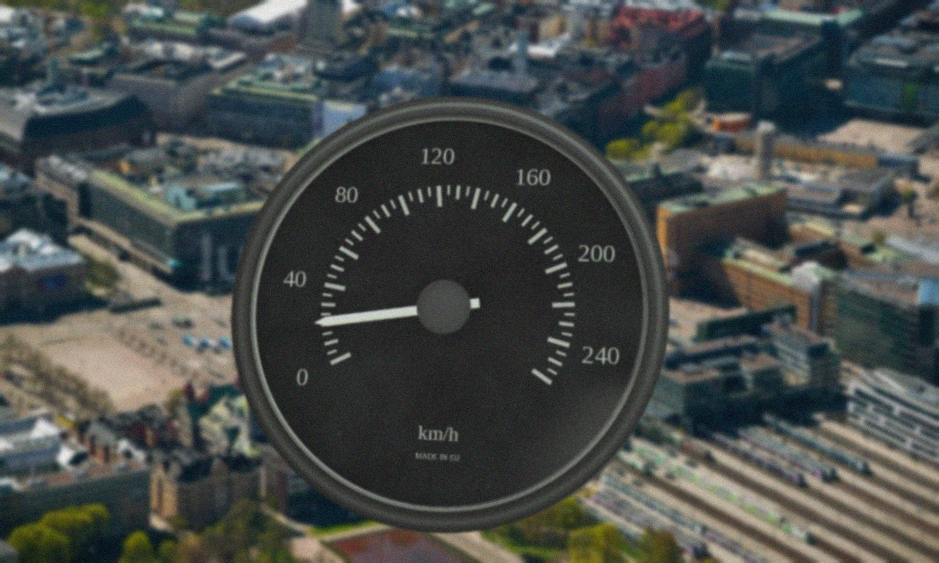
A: 20 km/h
